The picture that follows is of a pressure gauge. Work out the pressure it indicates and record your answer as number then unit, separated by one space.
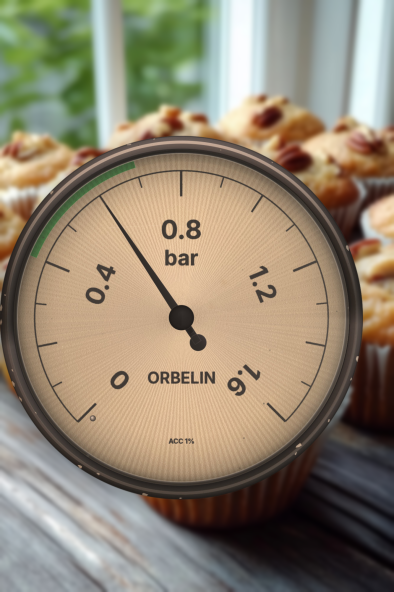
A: 0.6 bar
